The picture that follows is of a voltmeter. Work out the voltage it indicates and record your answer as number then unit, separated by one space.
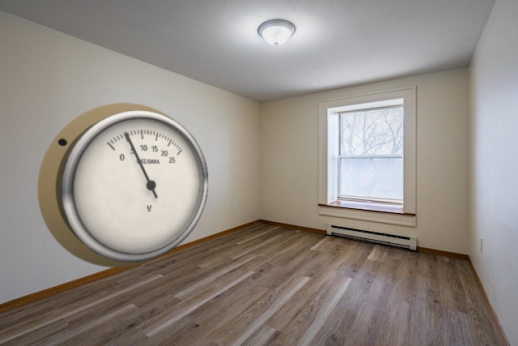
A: 5 V
